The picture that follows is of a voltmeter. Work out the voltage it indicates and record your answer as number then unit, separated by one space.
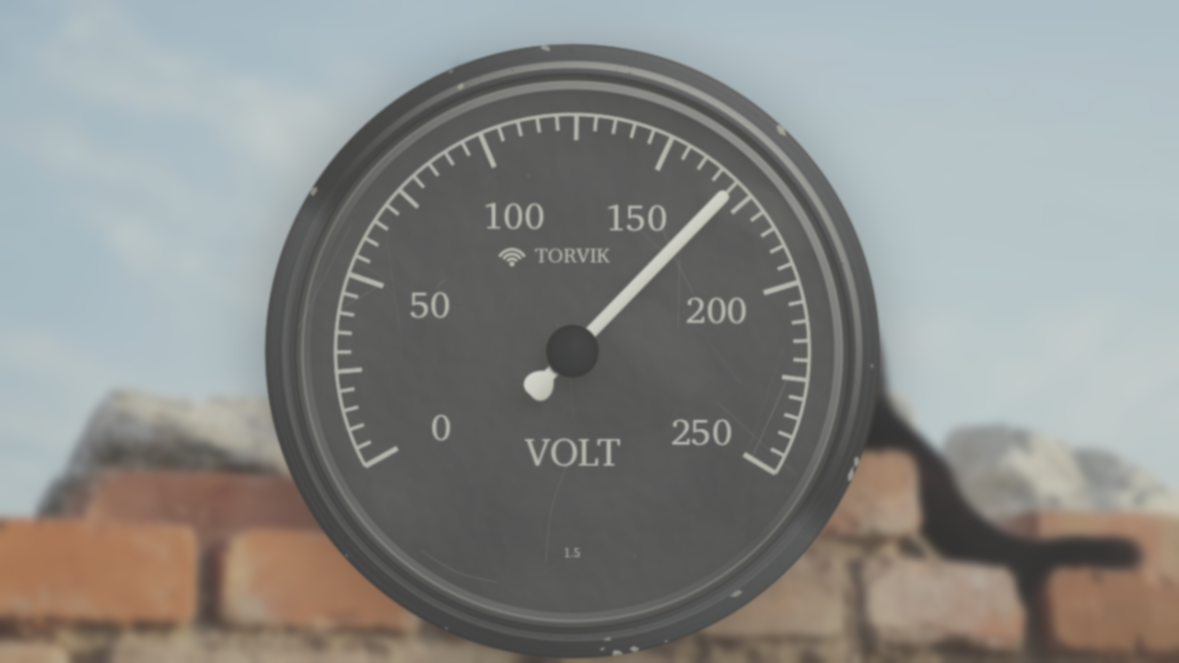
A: 170 V
